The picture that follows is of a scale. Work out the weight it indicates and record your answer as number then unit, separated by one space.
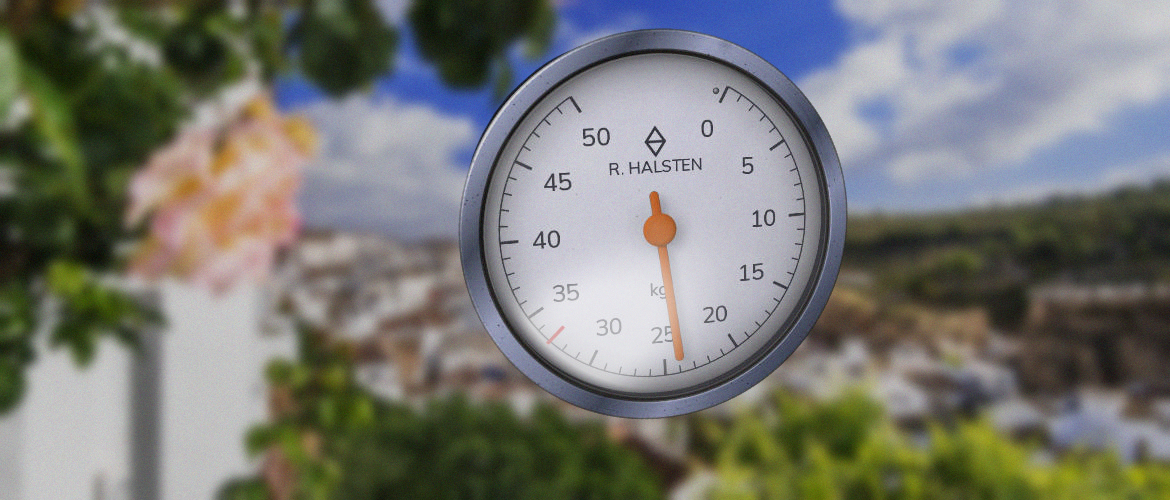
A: 24 kg
